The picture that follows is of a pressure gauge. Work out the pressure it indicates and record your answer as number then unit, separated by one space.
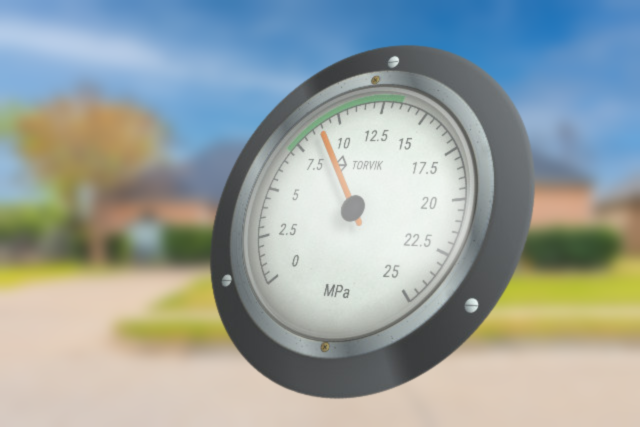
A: 9 MPa
